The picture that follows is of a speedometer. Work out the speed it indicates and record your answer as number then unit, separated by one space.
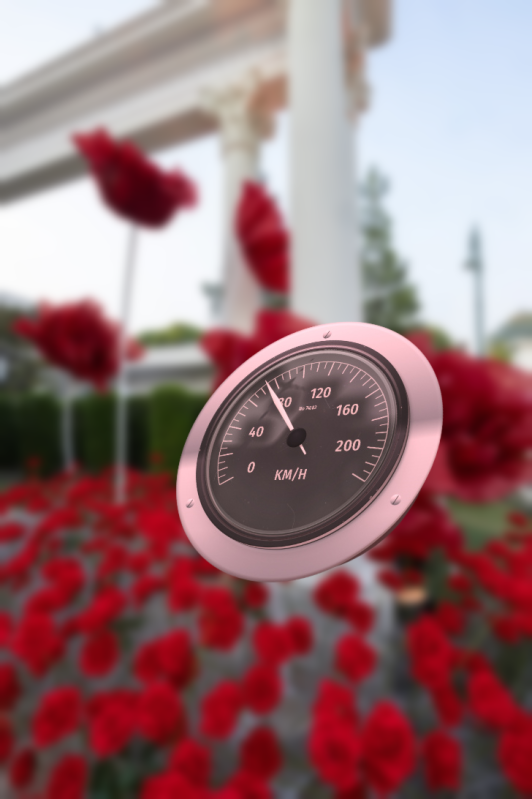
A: 75 km/h
